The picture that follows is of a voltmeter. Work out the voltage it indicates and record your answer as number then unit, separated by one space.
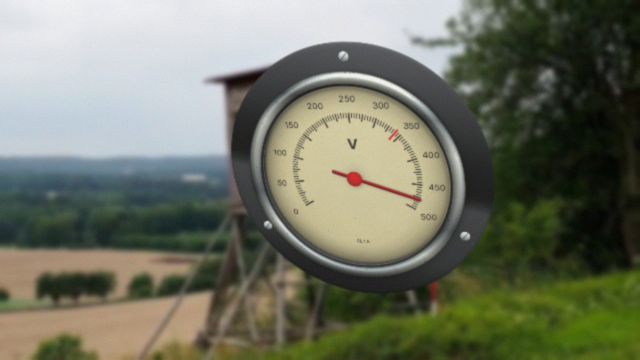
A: 475 V
